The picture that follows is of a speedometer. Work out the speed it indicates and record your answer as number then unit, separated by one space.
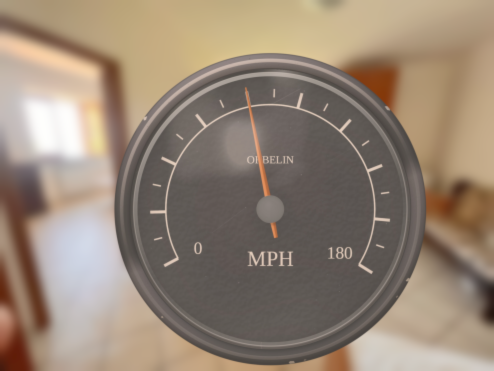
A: 80 mph
